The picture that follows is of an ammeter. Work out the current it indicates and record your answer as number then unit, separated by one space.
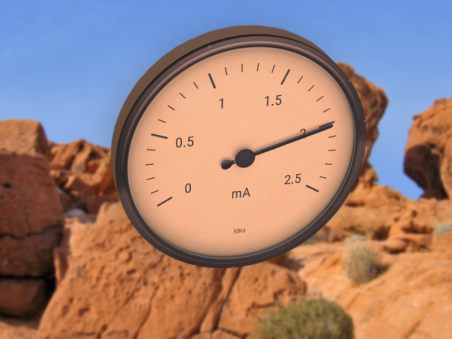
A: 2 mA
